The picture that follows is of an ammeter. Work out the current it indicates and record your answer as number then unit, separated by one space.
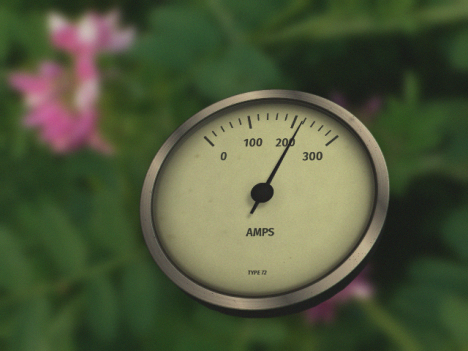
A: 220 A
